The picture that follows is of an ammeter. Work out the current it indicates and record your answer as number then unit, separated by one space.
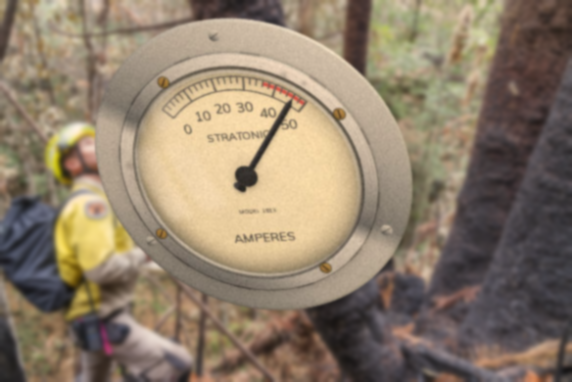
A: 46 A
